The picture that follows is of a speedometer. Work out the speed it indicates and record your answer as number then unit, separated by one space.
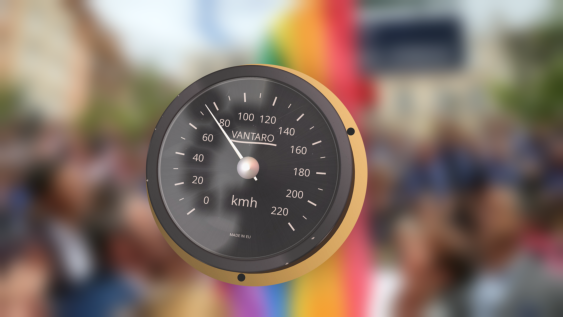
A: 75 km/h
